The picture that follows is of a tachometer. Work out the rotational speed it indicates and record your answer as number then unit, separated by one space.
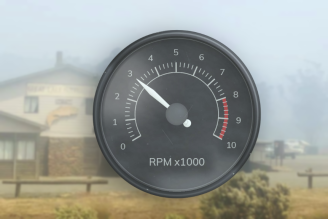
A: 3000 rpm
